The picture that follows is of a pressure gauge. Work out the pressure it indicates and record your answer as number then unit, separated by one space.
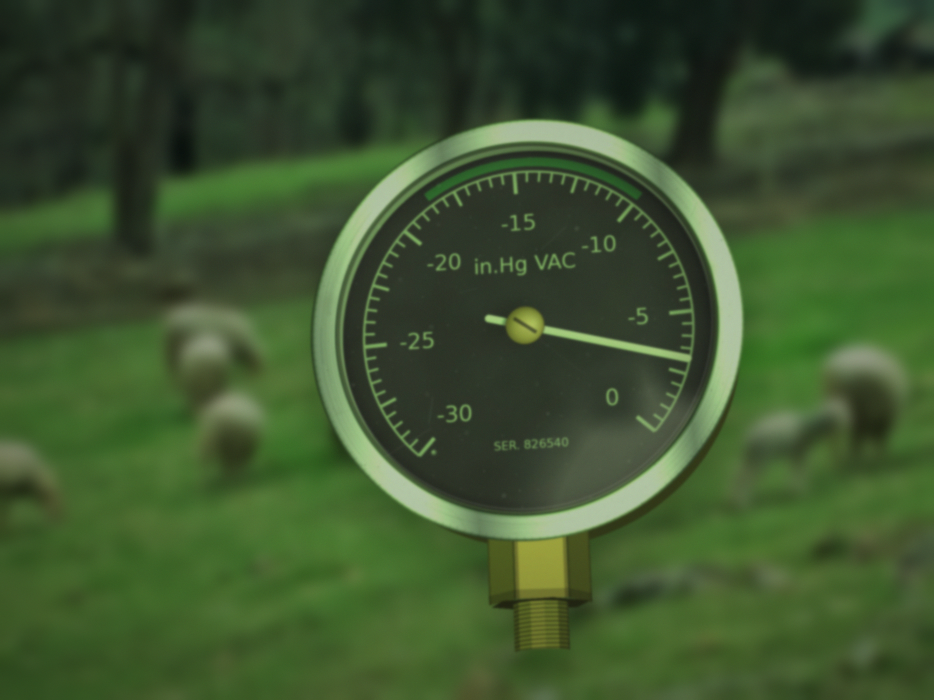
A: -3 inHg
